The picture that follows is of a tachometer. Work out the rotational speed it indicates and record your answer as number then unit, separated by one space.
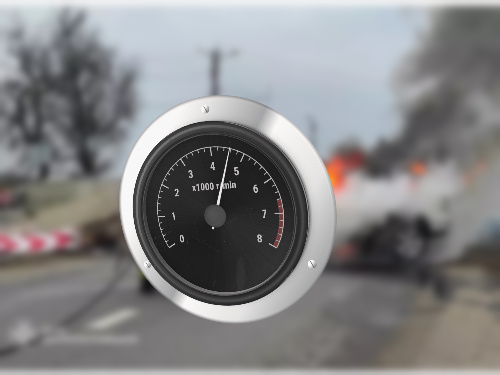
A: 4600 rpm
